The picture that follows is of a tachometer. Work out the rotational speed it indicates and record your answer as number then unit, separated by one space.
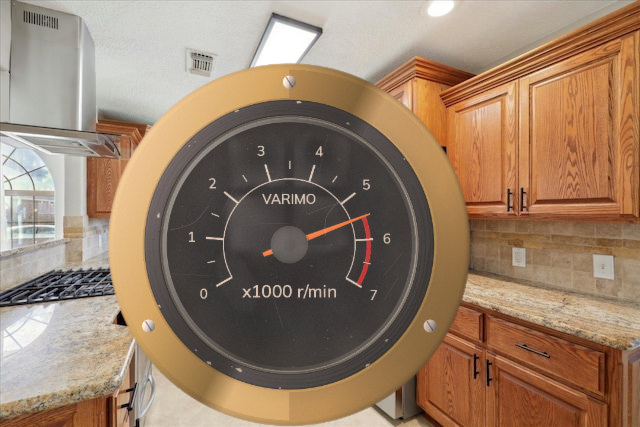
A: 5500 rpm
